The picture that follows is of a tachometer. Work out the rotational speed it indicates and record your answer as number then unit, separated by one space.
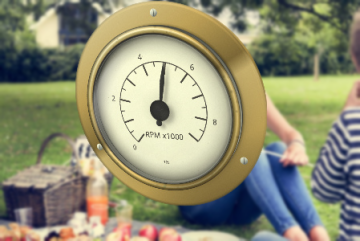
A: 5000 rpm
